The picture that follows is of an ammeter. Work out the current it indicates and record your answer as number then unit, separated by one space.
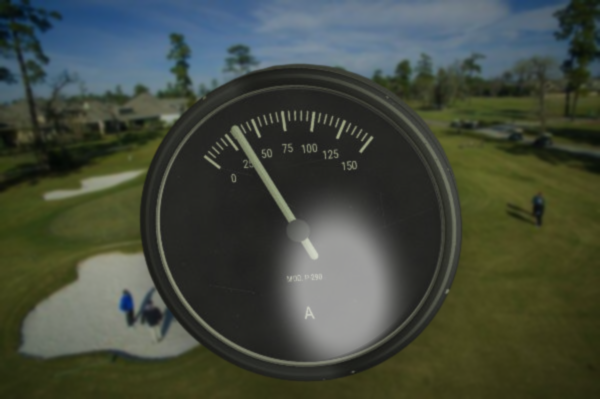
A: 35 A
